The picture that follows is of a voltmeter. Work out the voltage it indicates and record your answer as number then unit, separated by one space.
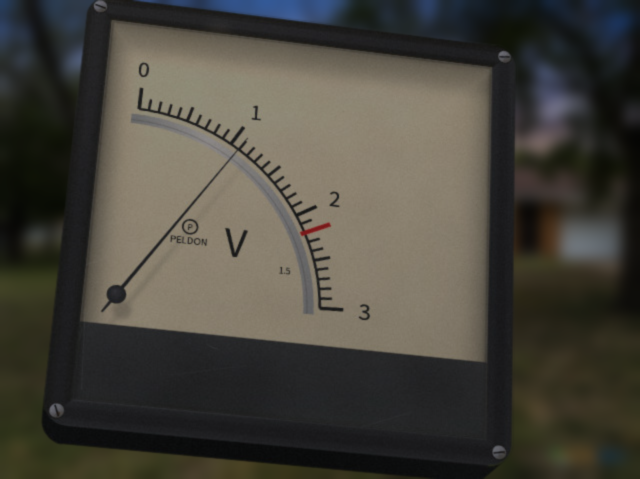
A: 1.1 V
